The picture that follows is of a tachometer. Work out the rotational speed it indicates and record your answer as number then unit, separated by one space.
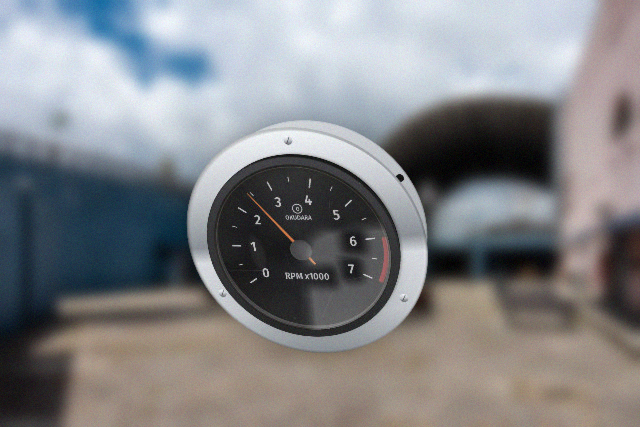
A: 2500 rpm
